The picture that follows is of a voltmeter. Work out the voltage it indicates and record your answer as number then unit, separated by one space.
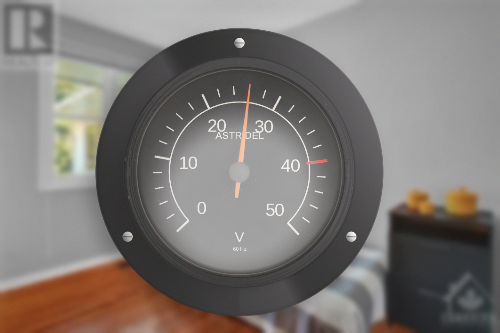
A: 26 V
